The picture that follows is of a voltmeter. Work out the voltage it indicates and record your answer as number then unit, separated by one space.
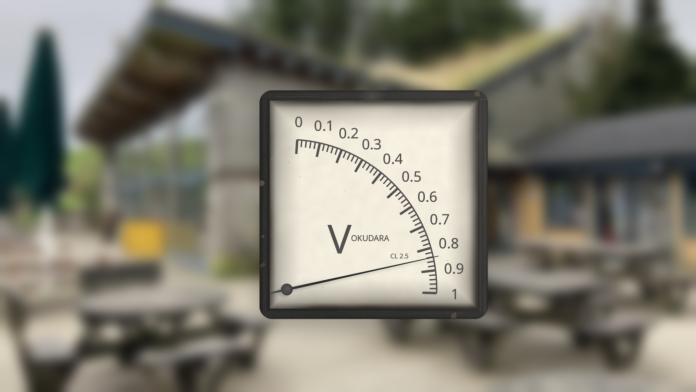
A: 0.84 V
